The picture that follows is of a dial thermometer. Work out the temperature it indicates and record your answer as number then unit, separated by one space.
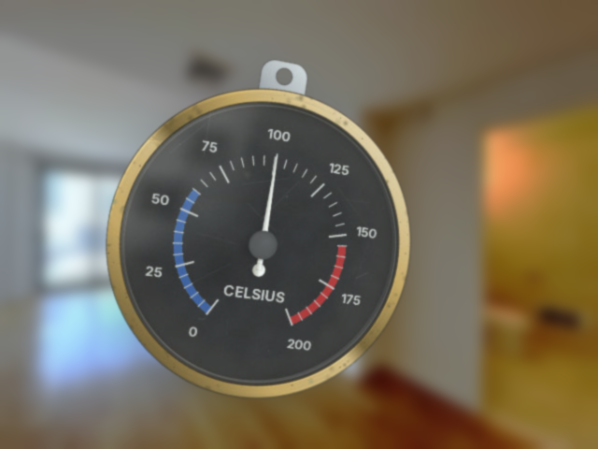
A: 100 °C
